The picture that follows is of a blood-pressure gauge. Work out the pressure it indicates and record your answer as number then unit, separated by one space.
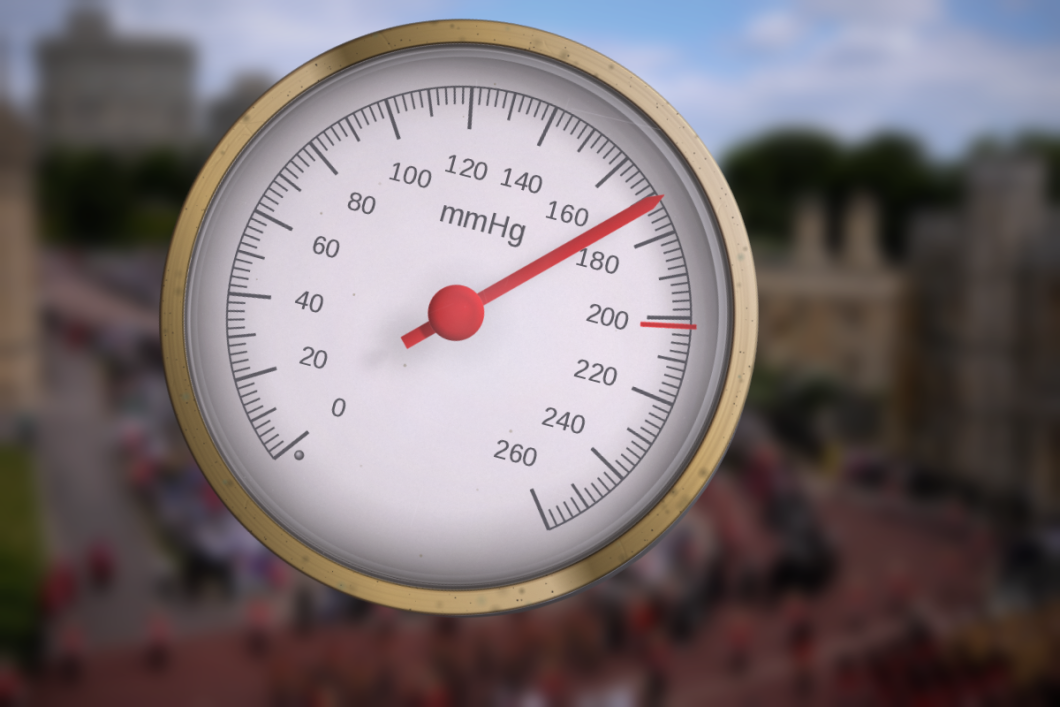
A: 172 mmHg
